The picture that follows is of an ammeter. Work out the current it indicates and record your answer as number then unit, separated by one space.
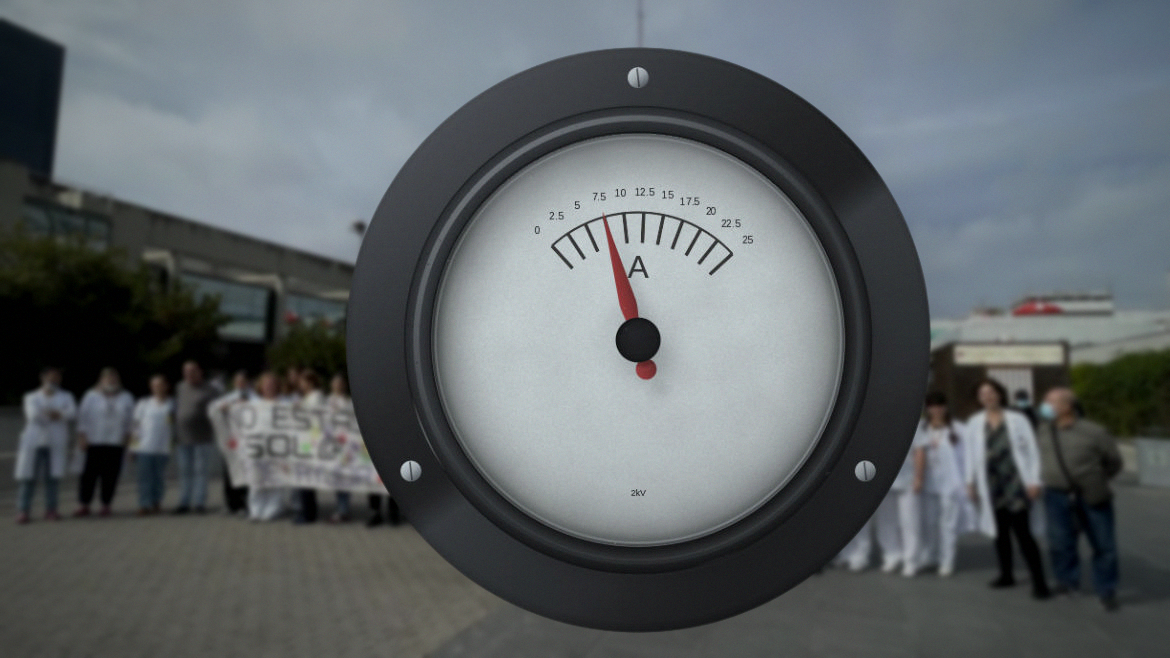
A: 7.5 A
